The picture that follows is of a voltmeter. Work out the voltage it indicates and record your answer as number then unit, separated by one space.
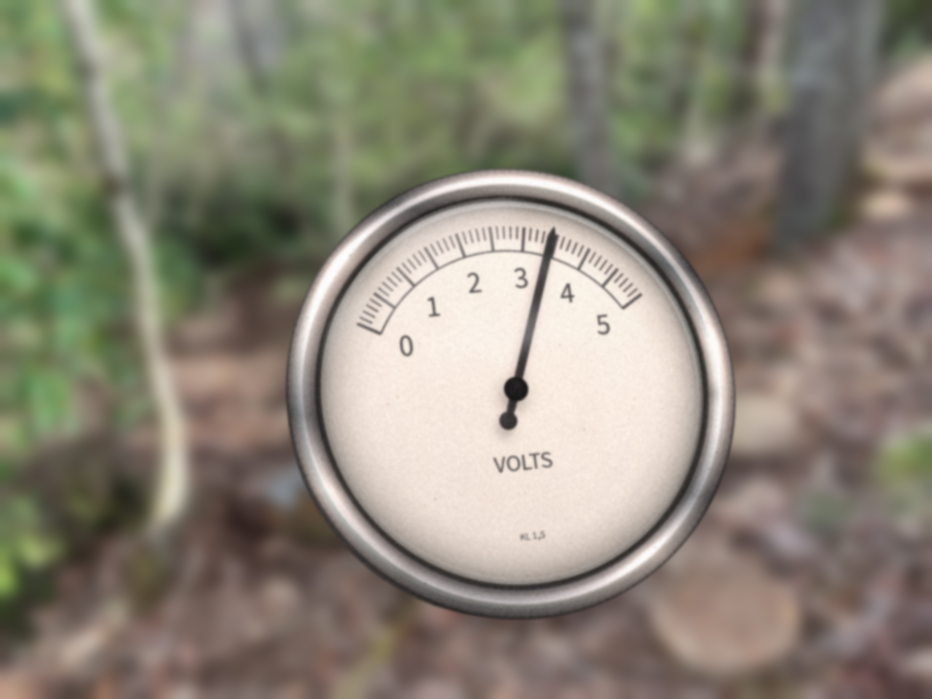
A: 3.4 V
